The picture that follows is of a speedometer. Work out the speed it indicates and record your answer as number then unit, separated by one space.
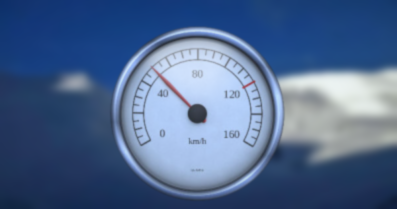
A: 50 km/h
